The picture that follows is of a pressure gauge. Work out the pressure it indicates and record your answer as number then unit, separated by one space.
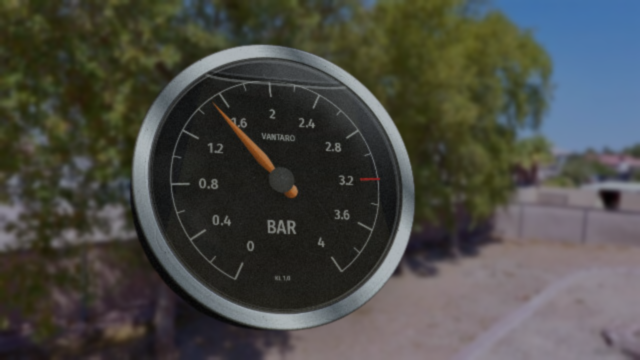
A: 1.5 bar
